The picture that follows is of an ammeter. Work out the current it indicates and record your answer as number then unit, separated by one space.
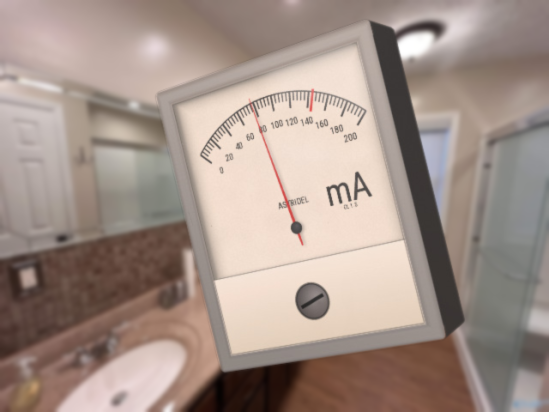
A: 80 mA
